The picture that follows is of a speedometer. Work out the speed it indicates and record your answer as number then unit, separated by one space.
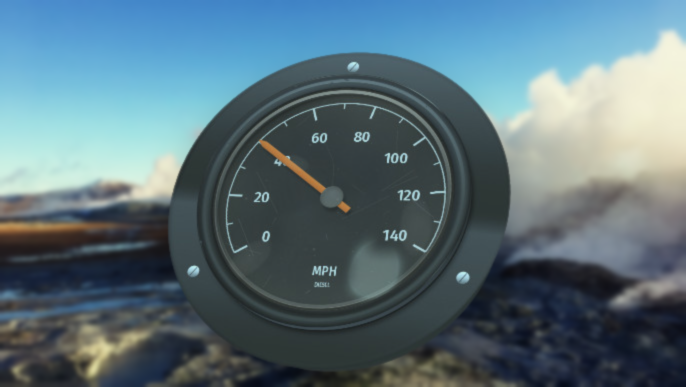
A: 40 mph
